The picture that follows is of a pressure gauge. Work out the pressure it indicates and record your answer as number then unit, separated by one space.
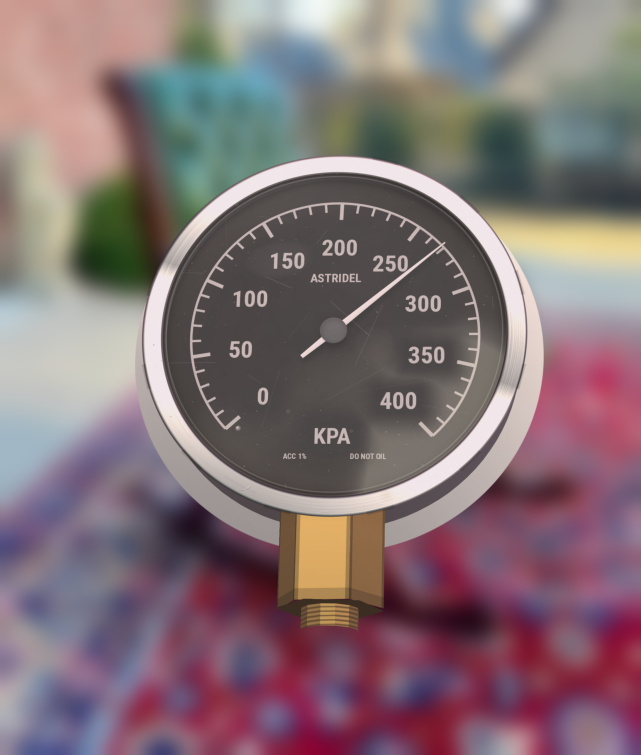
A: 270 kPa
